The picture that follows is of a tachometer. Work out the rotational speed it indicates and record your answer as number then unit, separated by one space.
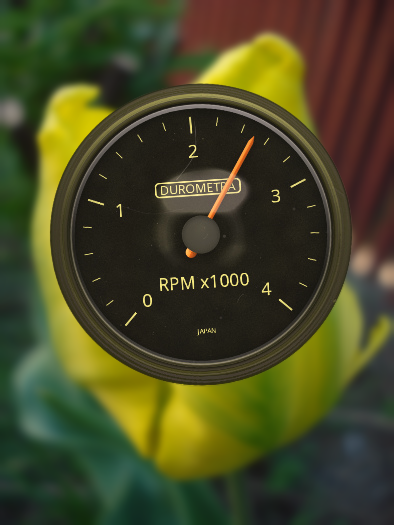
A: 2500 rpm
